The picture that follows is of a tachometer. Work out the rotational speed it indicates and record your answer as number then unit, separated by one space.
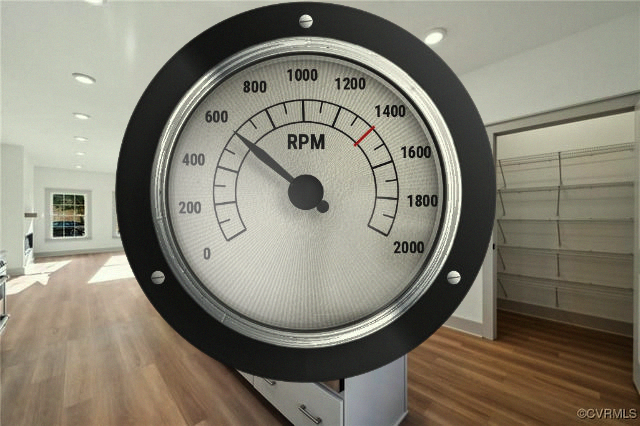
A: 600 rpm
